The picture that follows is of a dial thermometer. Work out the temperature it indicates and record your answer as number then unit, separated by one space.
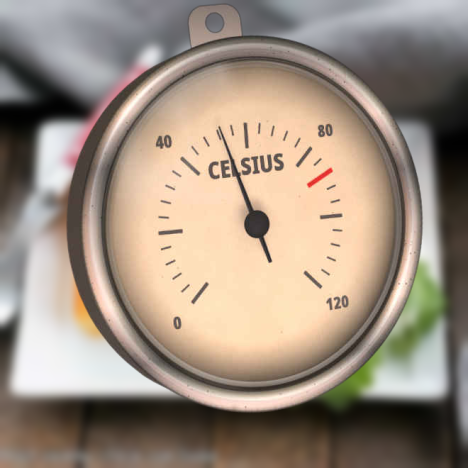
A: 52 °C
